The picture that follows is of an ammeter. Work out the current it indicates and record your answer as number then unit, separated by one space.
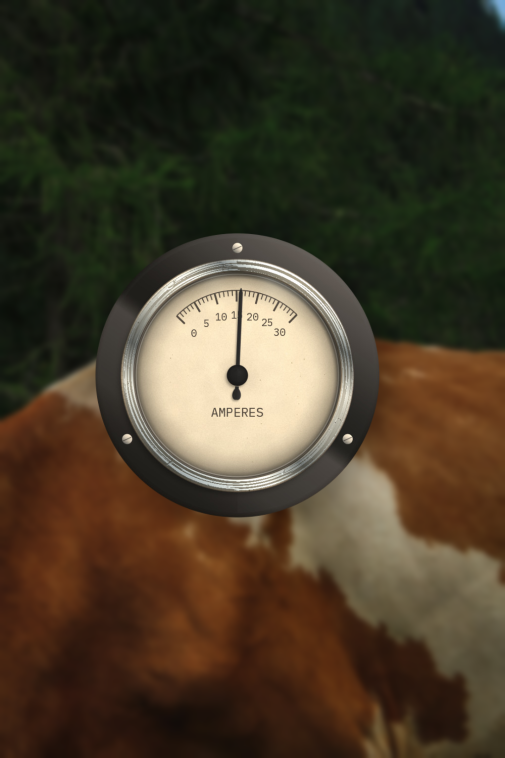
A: 16 A
